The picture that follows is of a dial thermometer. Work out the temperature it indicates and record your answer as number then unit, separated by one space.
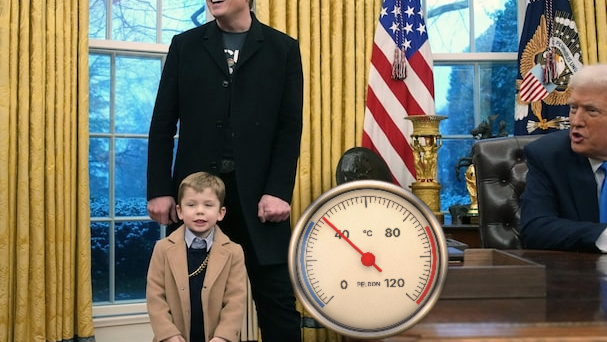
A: 40 °C
